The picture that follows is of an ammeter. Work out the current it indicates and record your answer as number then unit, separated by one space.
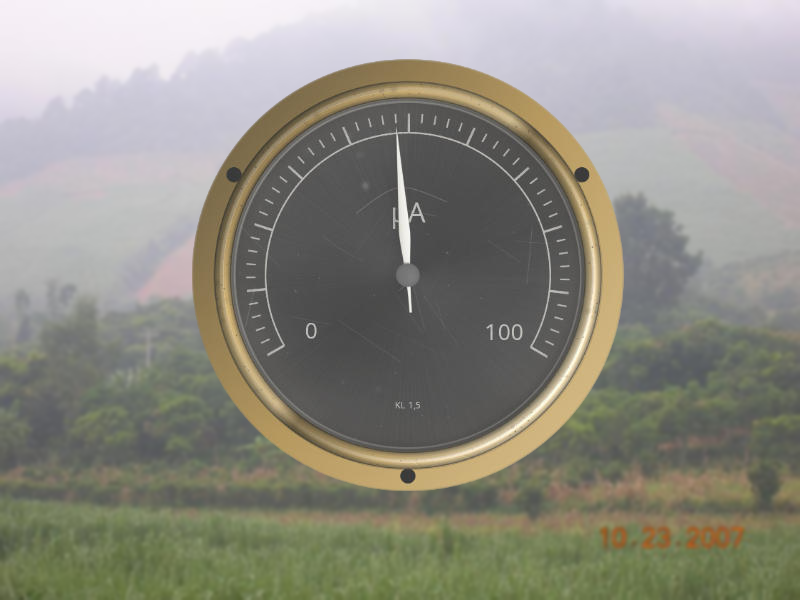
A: 48 µA
